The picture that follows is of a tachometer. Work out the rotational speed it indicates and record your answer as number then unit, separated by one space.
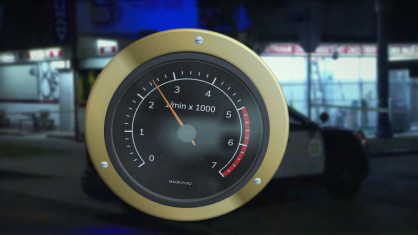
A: 2500 rpm
